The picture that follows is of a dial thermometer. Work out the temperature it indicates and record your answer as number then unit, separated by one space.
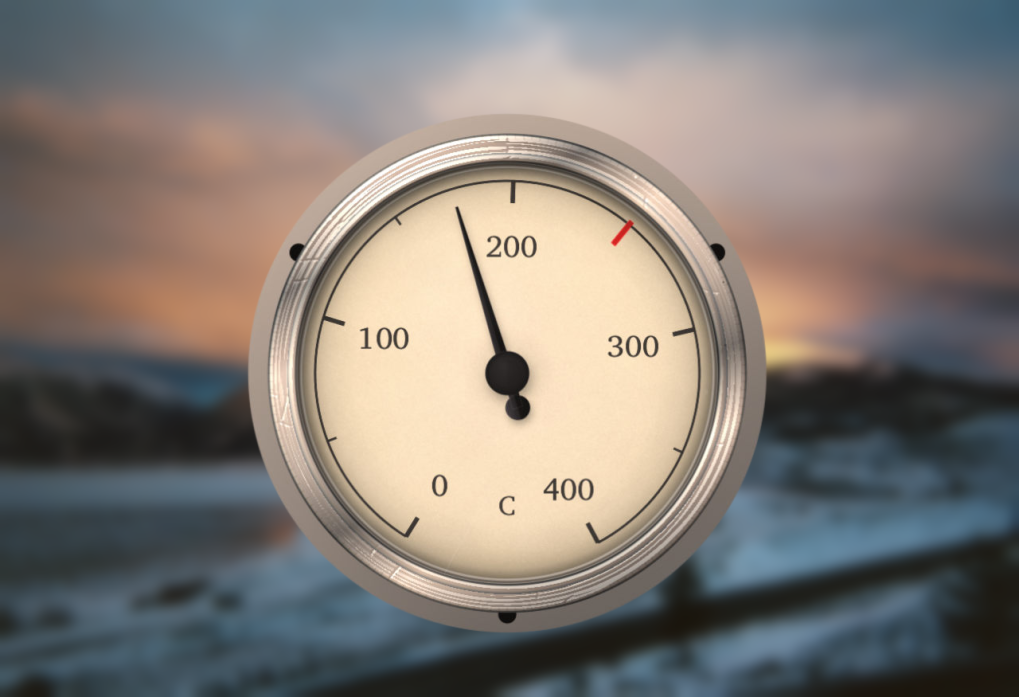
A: 175 °C
